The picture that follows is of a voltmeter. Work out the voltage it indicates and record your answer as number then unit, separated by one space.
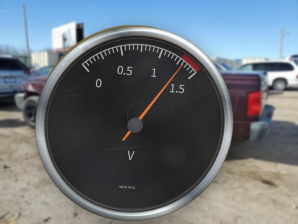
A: 1.3 V
